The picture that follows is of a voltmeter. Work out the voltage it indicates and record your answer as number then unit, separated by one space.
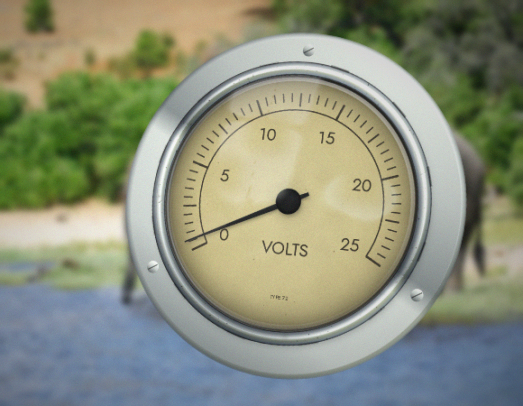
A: 0.5 V
